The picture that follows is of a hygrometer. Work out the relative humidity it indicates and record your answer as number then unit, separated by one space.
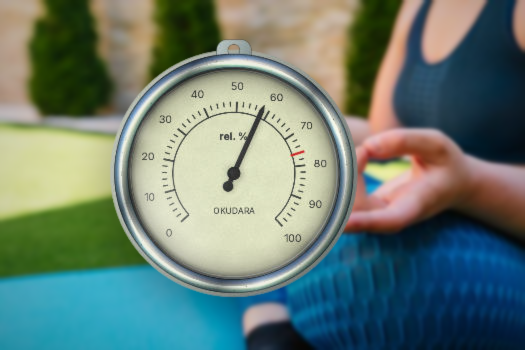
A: 58 %
